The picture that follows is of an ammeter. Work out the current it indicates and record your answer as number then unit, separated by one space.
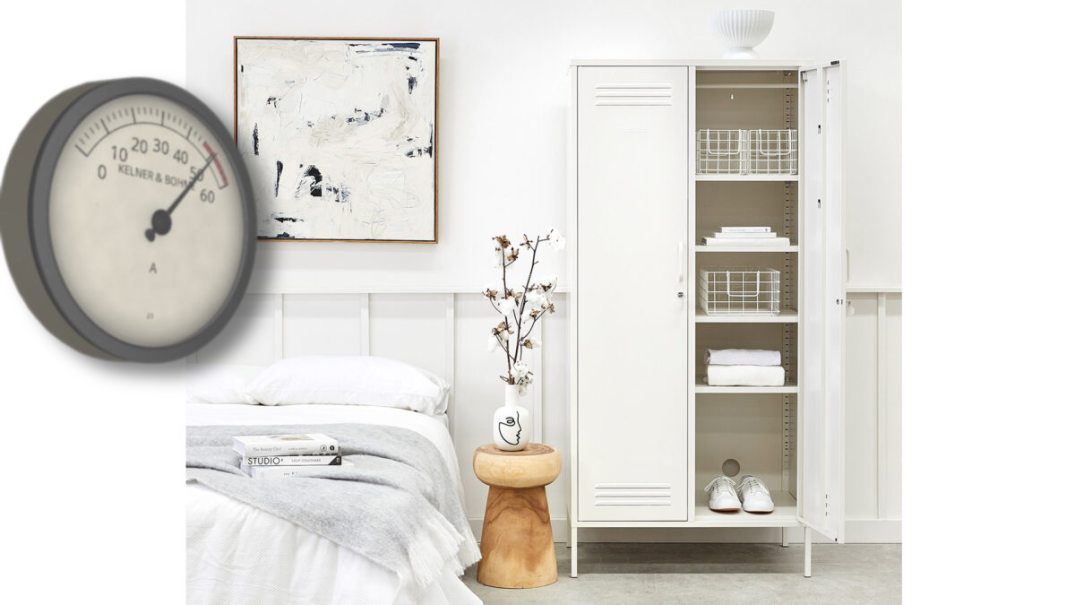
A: 50 A
